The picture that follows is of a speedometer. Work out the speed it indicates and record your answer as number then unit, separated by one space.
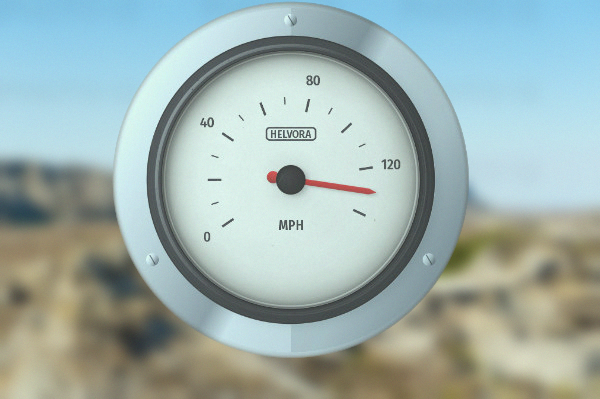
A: 130 mph
